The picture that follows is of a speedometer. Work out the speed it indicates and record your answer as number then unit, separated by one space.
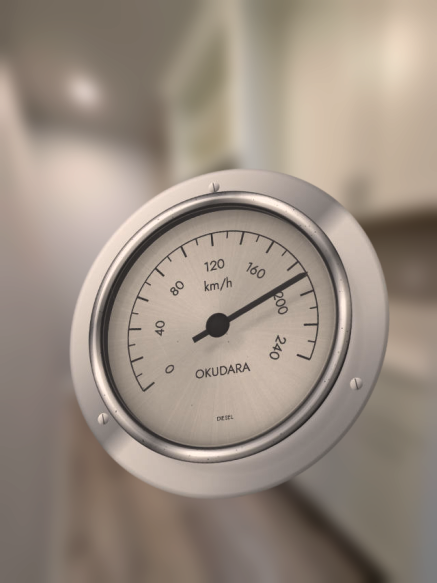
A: 190 km/h
